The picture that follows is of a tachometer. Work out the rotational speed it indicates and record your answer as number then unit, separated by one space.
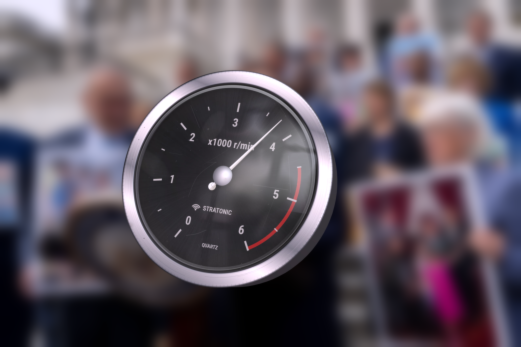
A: 3750 rpm
